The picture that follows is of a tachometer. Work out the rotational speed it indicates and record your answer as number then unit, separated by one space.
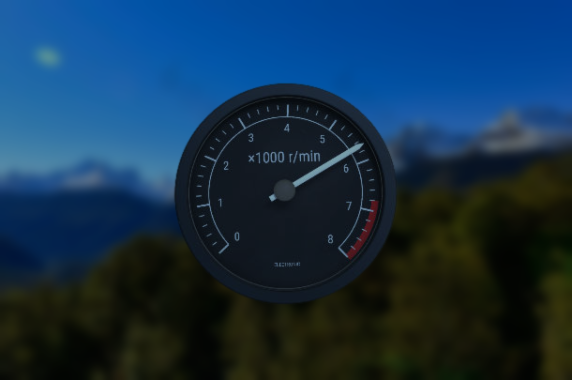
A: 5700 rpm
